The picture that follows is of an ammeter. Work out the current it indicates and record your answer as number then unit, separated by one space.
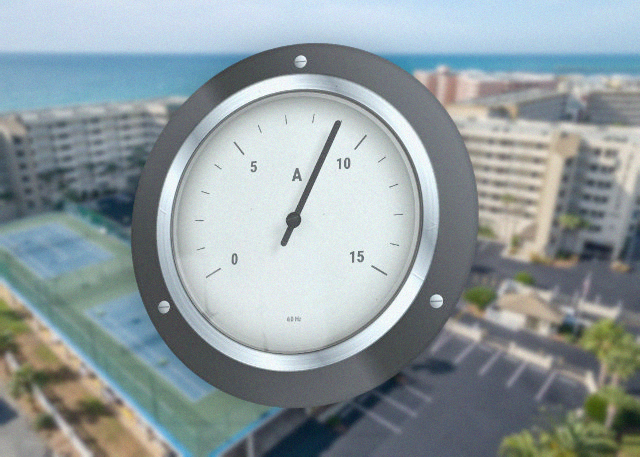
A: 9 A
